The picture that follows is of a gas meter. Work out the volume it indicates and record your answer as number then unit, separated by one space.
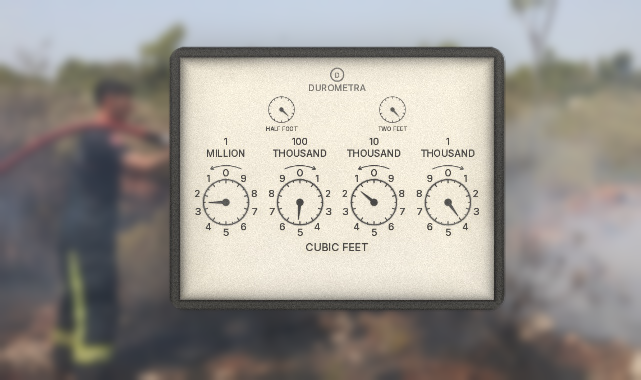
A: 251400 ft³
